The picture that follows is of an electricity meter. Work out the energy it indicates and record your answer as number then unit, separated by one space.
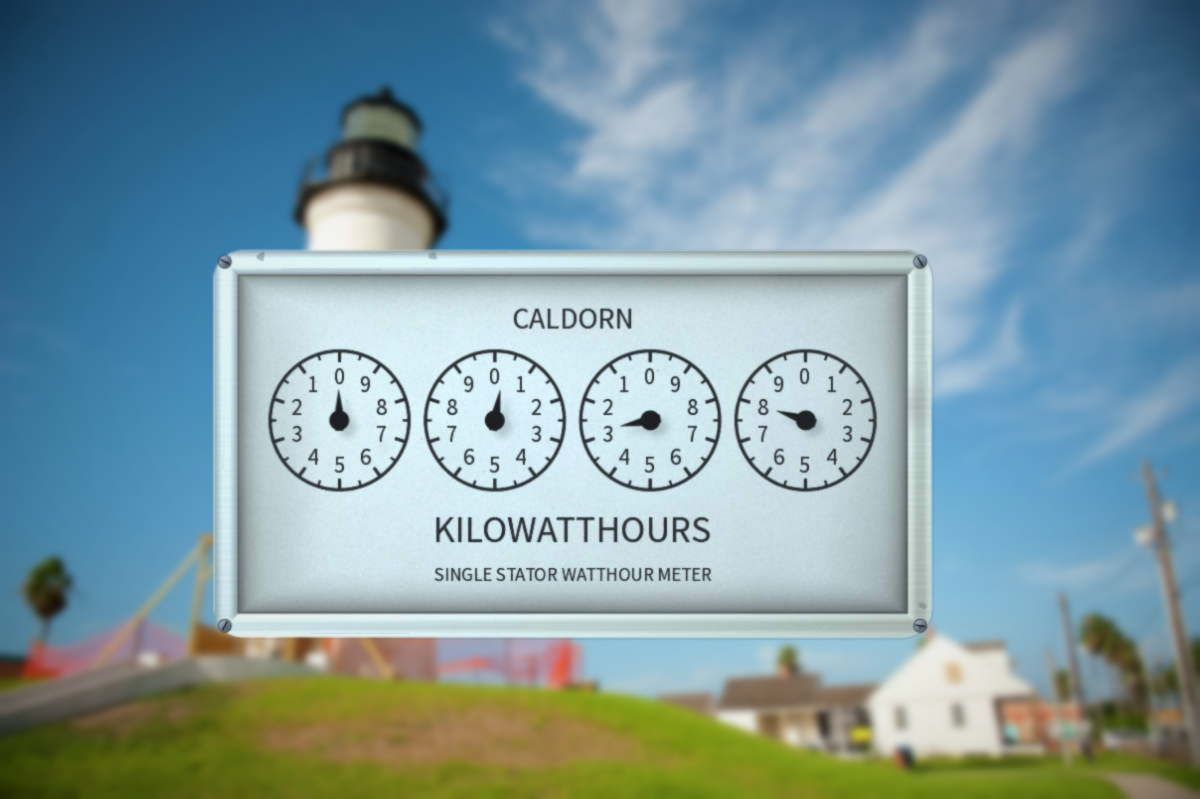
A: 28 kWh
